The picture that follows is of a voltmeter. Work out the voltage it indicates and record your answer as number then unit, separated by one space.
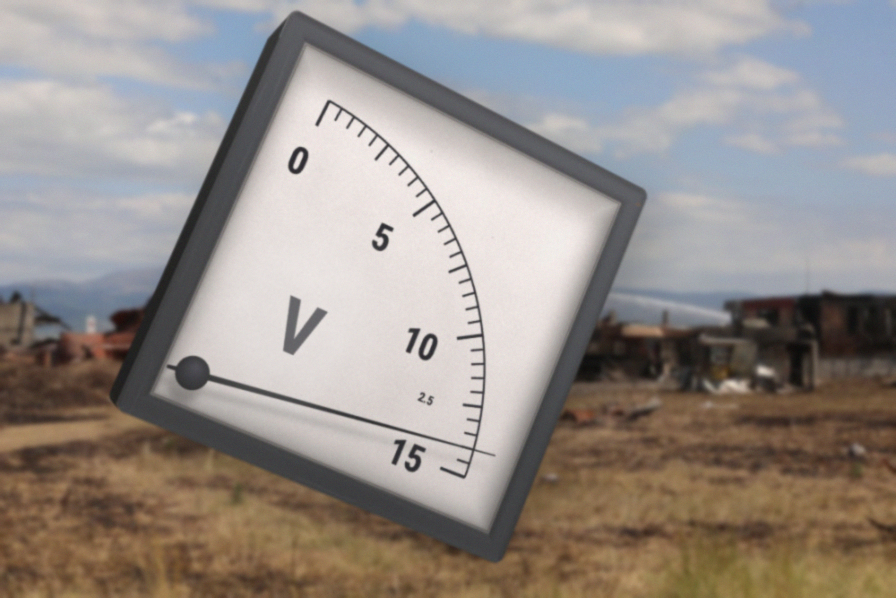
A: 14 V
